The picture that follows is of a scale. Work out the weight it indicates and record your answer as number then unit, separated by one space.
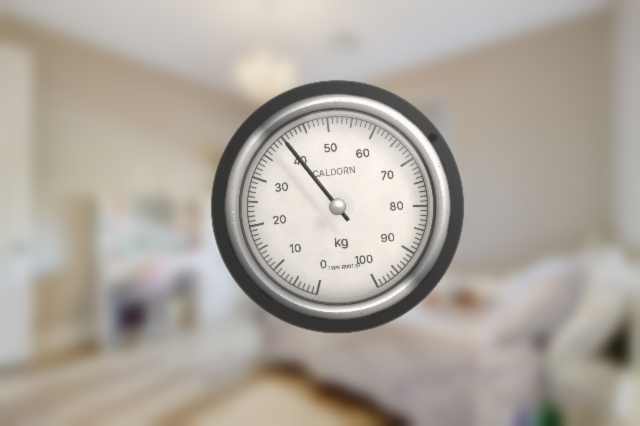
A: 40 kg
